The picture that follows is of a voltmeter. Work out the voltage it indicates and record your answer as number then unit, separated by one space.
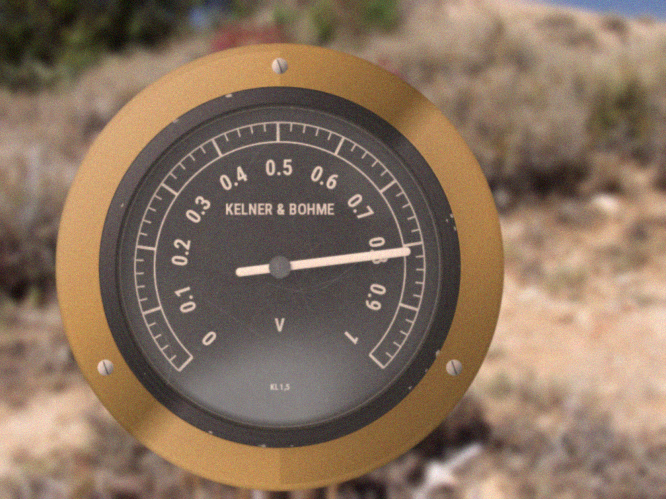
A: 0.81 V
